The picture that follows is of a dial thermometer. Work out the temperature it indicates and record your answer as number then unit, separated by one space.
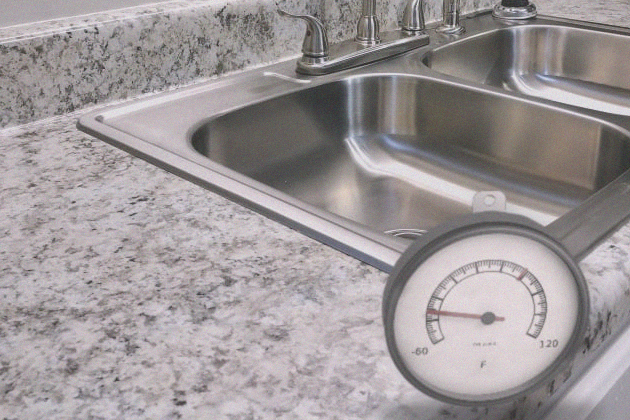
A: -30 °F
